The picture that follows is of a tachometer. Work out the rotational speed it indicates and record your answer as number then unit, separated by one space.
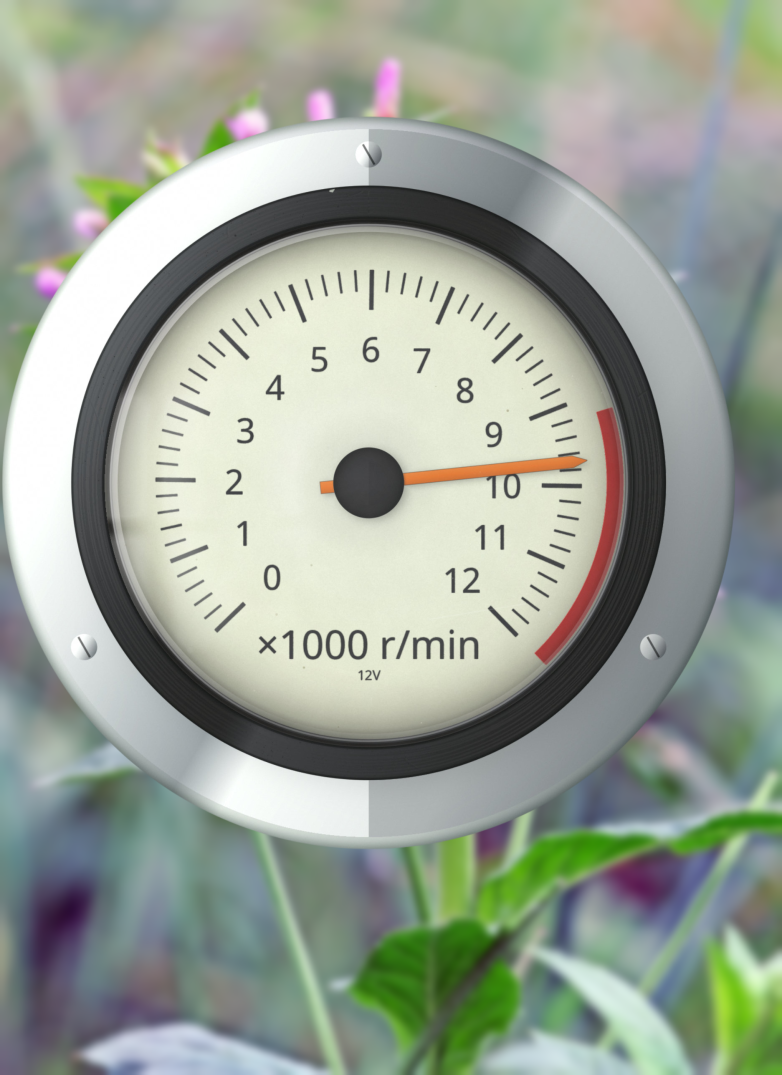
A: 9700 rpm
